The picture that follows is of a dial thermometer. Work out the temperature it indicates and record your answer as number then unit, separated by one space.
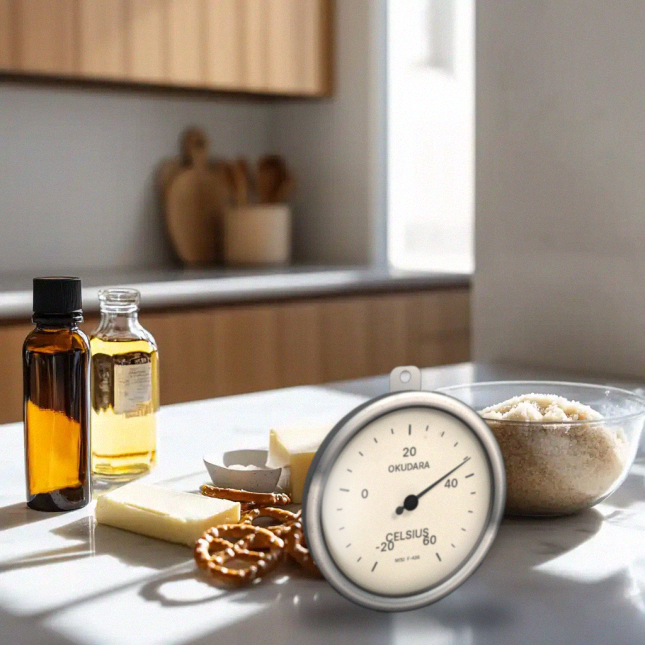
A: 36 °C
